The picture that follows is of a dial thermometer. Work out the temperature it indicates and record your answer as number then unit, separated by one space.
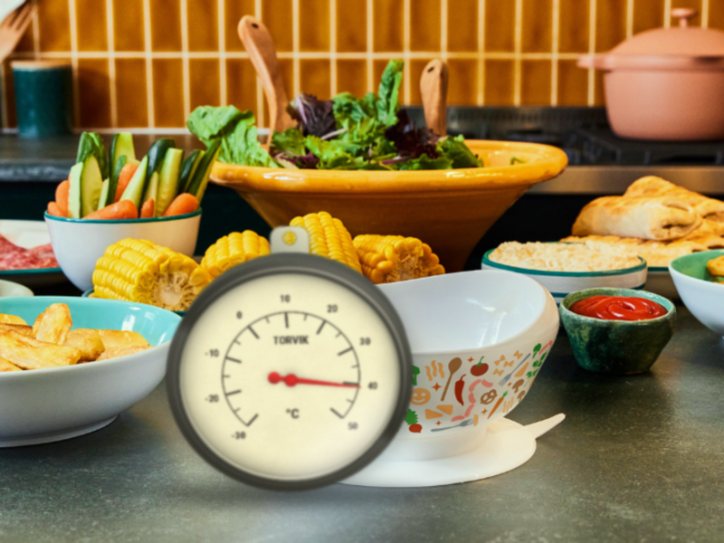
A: 40 °C
